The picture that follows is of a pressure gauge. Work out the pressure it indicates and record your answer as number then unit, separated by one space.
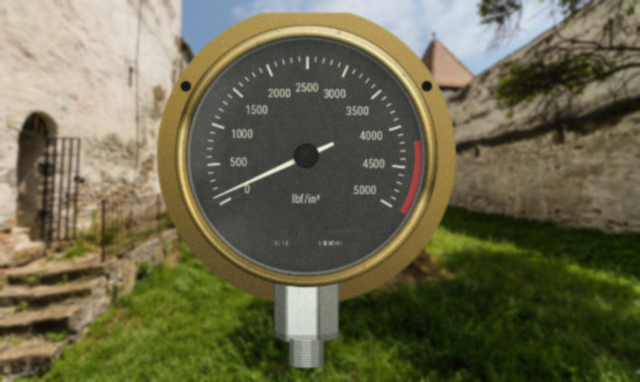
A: 100 psi
